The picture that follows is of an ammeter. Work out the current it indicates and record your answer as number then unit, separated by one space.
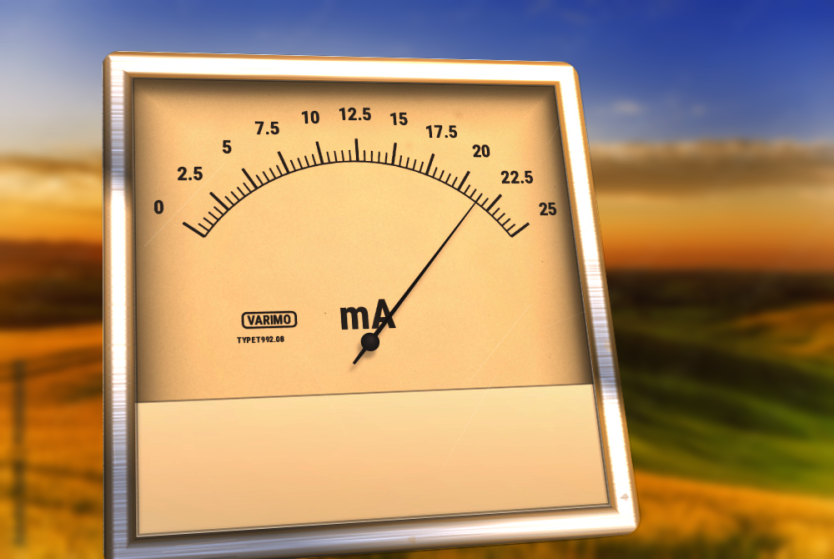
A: 21.5 mA
